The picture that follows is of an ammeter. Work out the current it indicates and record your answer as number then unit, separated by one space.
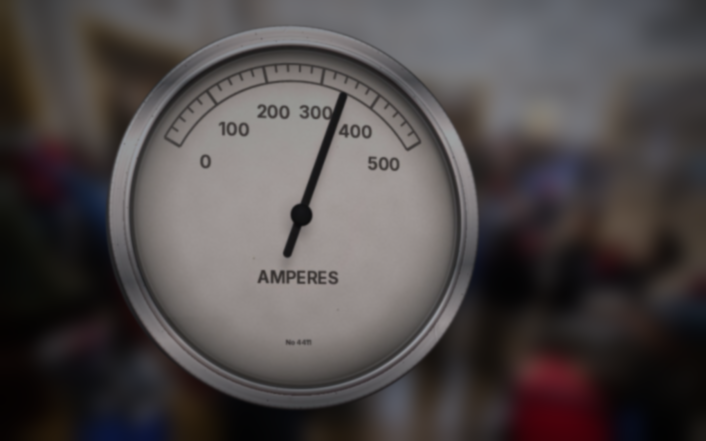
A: 340 A
